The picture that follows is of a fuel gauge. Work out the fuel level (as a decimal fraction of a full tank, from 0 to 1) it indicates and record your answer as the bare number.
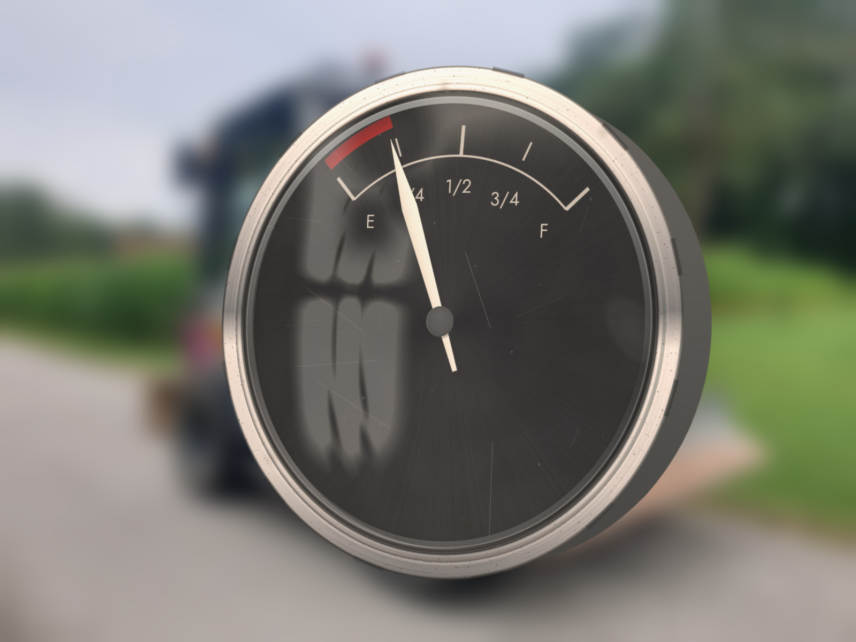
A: 0.25
